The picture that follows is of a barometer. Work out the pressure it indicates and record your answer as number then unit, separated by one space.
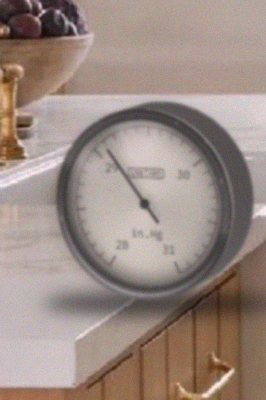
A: 29.1 inHg
